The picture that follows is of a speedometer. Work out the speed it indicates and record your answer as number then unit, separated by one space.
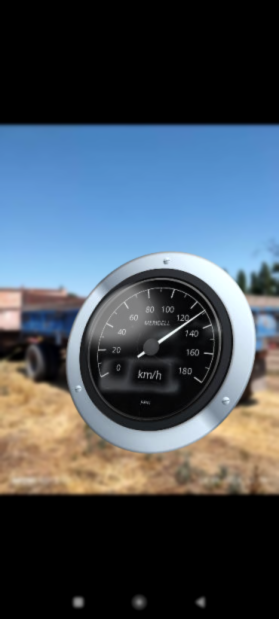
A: 130 km/h
